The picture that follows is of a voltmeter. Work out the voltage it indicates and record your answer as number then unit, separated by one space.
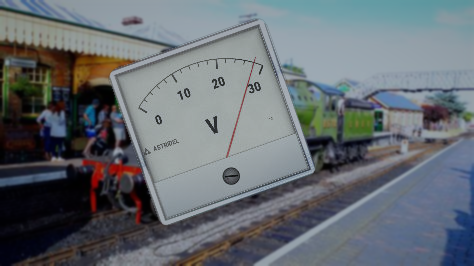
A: 28 V
